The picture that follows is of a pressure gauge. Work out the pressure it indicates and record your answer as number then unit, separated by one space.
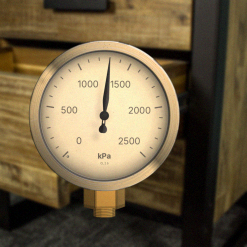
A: 1300 kPa
